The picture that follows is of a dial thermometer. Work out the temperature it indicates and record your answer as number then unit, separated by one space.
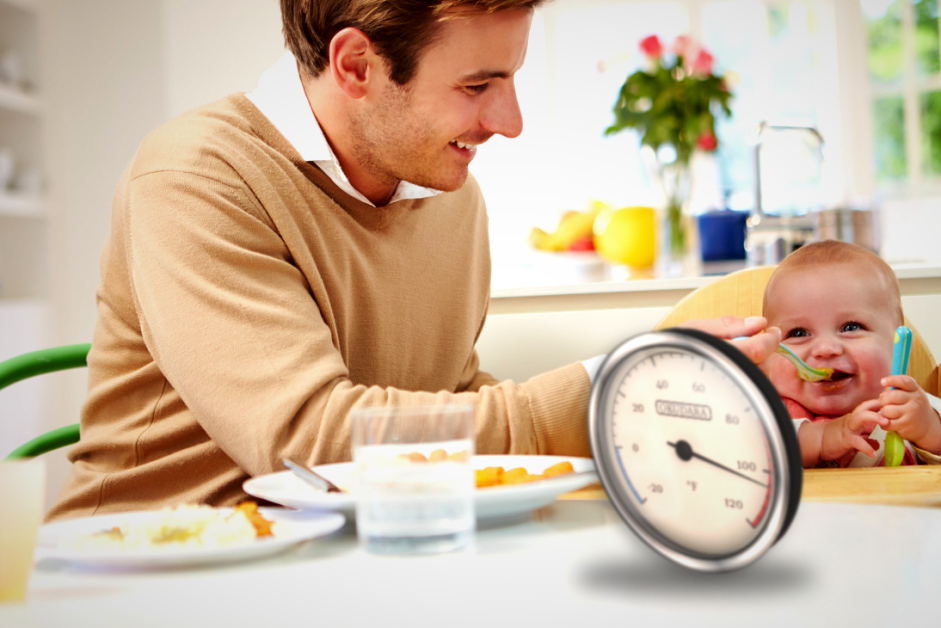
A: 104 °F
